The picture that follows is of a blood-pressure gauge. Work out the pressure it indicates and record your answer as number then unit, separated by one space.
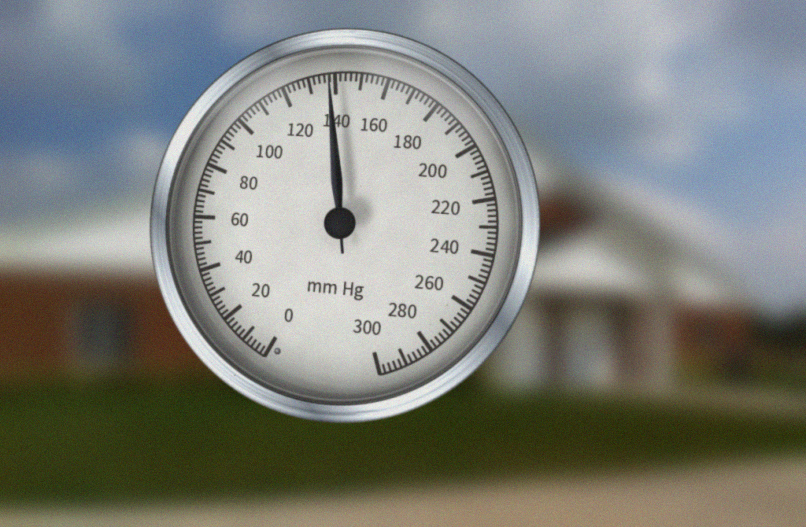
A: 138 mmHg
